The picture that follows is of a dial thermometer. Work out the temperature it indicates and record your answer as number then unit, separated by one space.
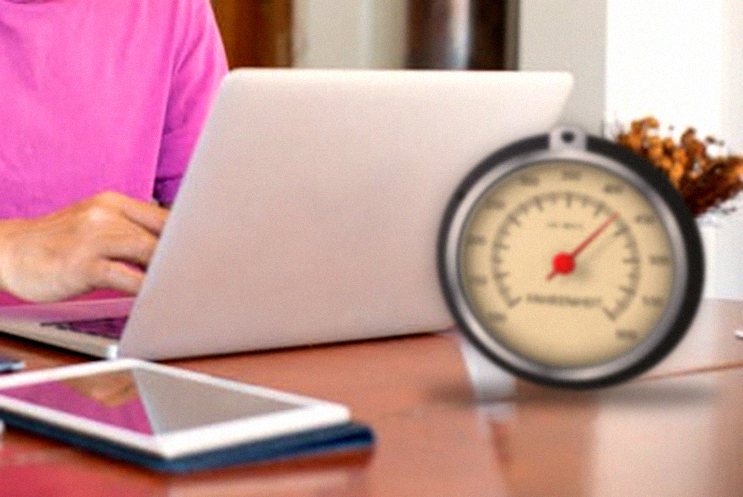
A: 425 °F
